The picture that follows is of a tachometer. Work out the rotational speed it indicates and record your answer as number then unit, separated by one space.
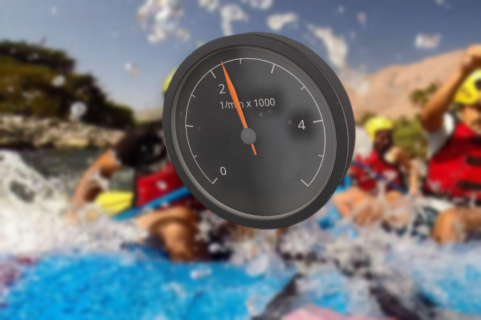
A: 2250 rpm
